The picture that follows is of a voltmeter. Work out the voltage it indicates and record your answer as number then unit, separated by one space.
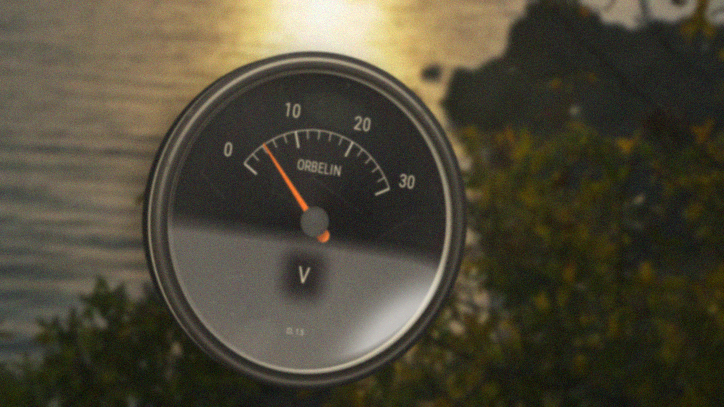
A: 4 V
